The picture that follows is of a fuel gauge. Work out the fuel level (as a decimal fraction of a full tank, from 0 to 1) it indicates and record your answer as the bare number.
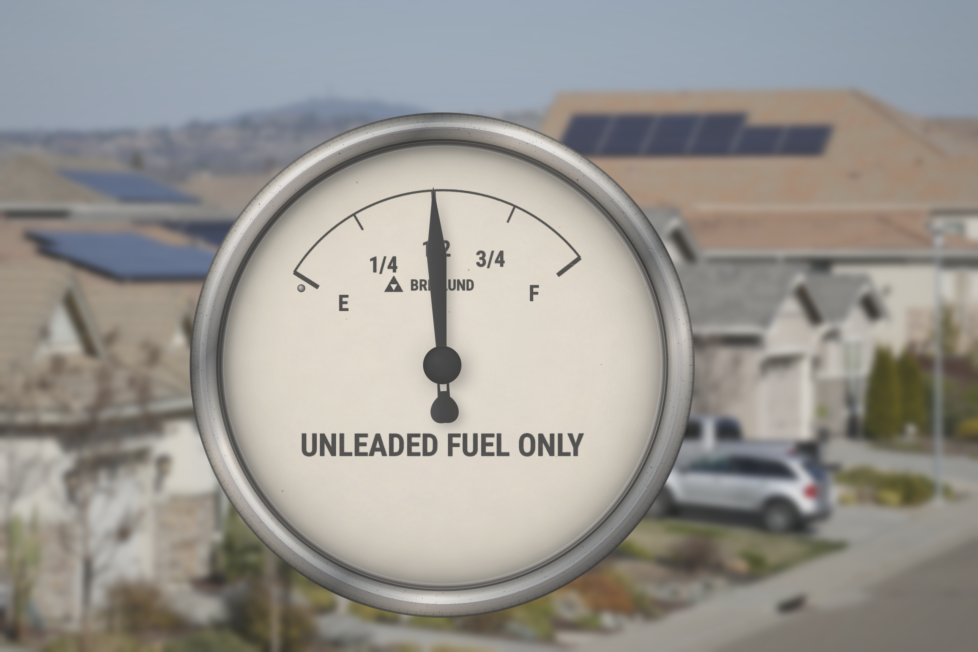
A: 0.5
